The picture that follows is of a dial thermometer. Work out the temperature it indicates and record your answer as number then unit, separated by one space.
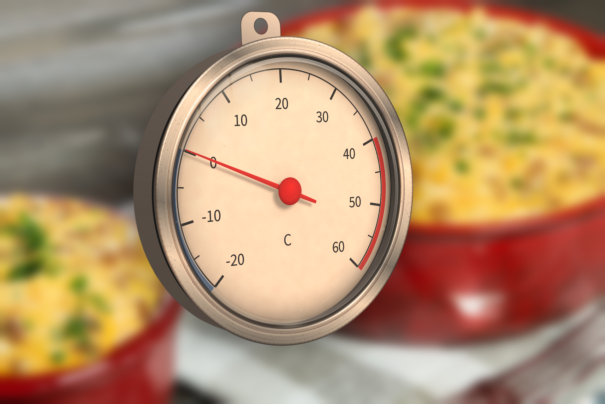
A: 0 °C
